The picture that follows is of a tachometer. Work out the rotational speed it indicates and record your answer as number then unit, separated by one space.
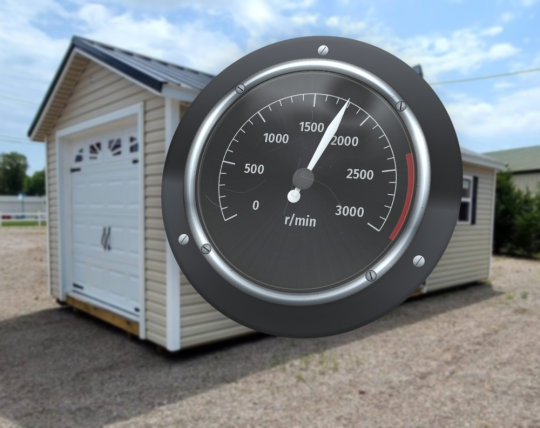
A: 1800 rpm
